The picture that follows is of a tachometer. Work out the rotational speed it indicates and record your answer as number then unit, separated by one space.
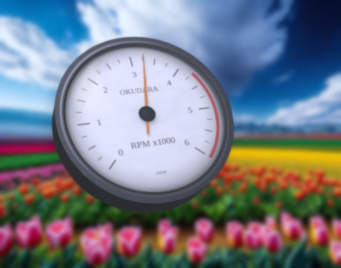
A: 3250 rpm
